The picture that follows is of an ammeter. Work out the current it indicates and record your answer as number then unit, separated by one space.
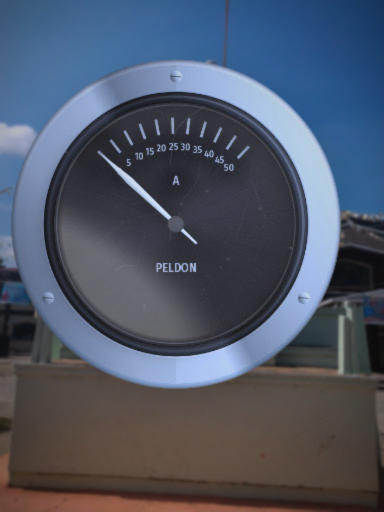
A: 0 A
